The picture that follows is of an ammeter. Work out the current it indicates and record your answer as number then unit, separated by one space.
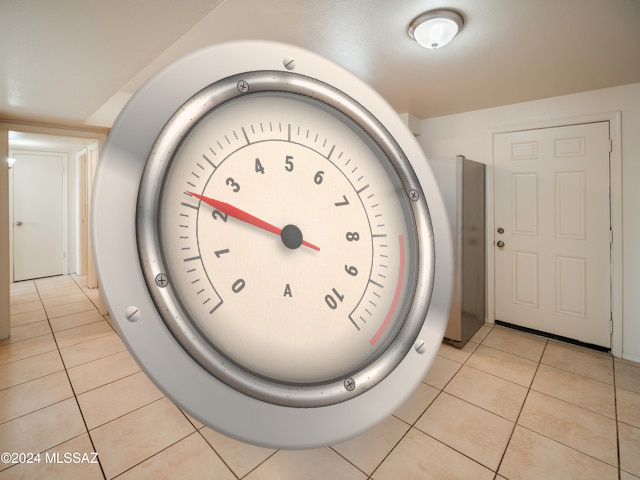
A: 2.2 A
